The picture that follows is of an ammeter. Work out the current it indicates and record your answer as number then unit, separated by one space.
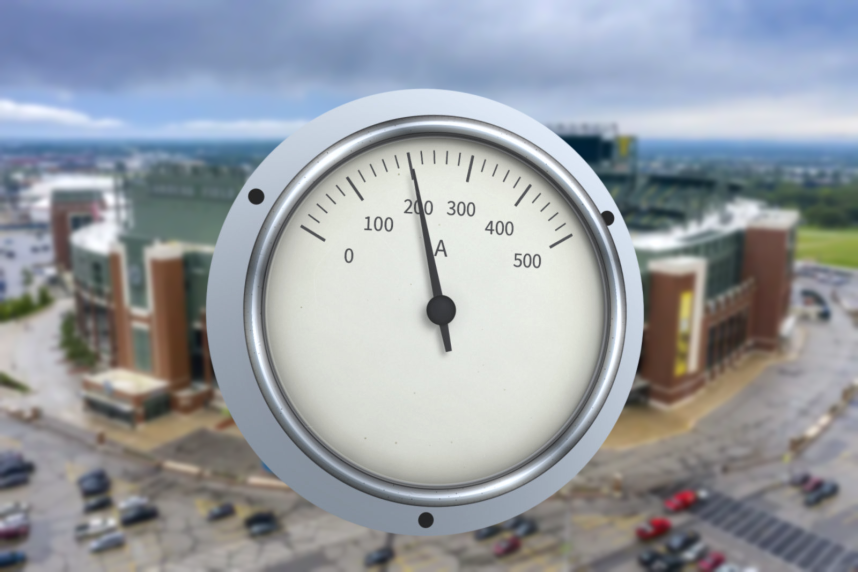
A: 200 A
